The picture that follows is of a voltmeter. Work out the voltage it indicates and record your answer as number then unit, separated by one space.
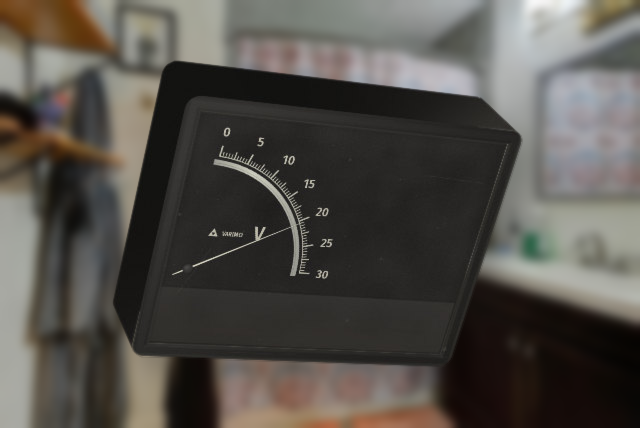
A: 20 V
